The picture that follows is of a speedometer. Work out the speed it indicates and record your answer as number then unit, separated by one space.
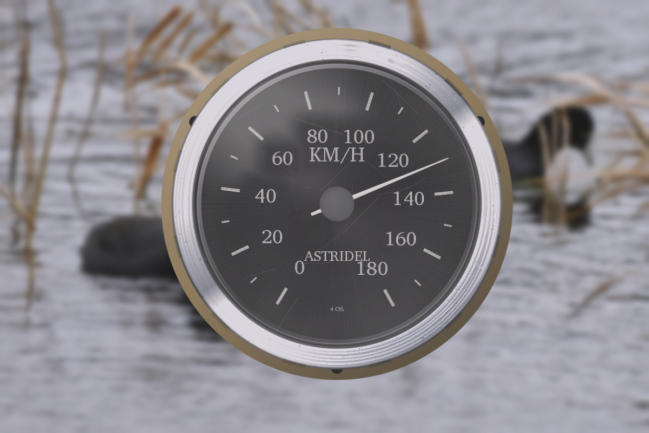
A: 130 km/h
